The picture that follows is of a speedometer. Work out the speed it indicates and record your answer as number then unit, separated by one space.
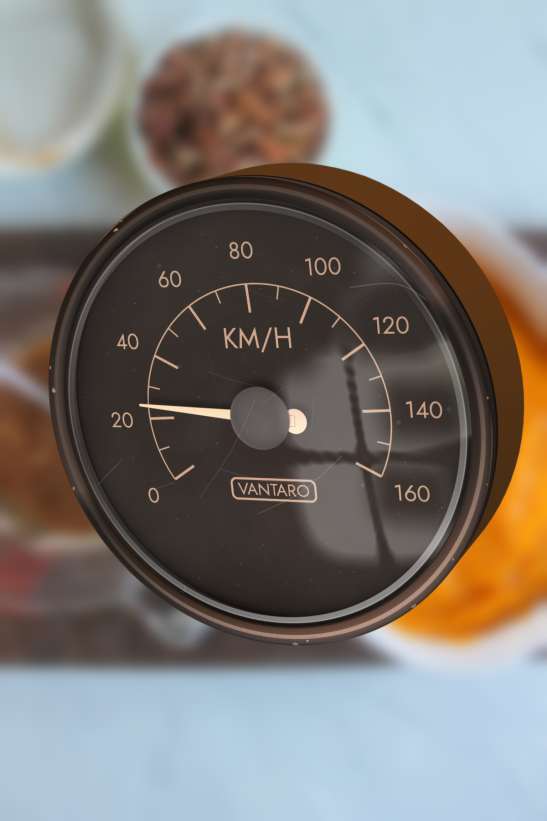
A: 25 km/h
